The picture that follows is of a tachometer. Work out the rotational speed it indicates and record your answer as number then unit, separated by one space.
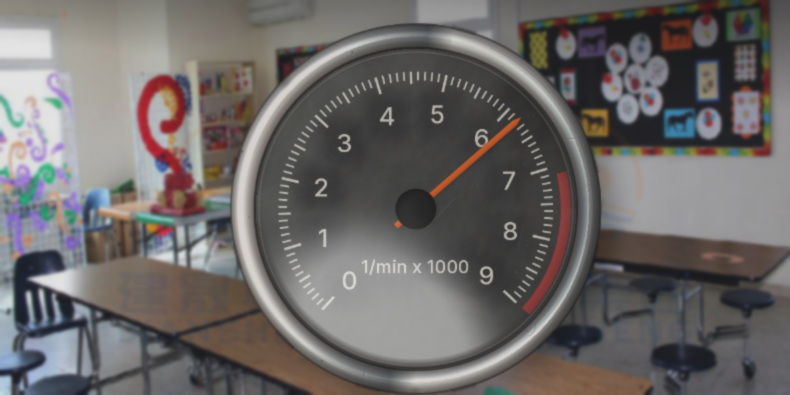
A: 6200 rpm
